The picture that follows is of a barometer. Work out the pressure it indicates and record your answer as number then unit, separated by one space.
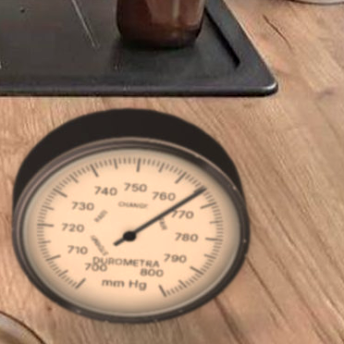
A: 765 mmHg
